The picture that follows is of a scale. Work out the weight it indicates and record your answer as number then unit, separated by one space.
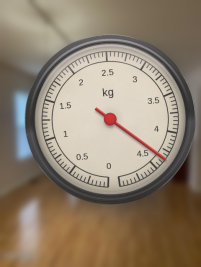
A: 4.35 kg
